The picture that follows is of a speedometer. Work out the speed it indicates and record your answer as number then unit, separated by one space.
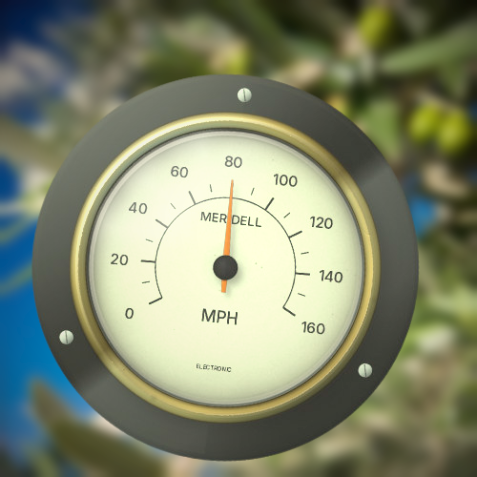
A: 80 mph
